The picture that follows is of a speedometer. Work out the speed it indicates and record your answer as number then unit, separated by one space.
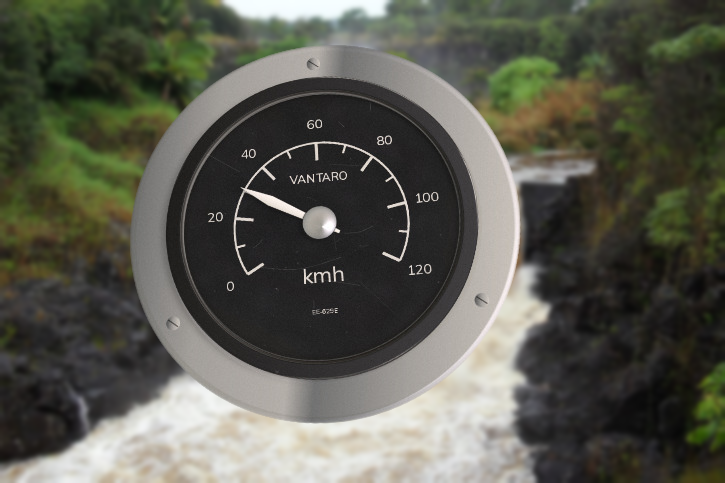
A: 30 km/h
